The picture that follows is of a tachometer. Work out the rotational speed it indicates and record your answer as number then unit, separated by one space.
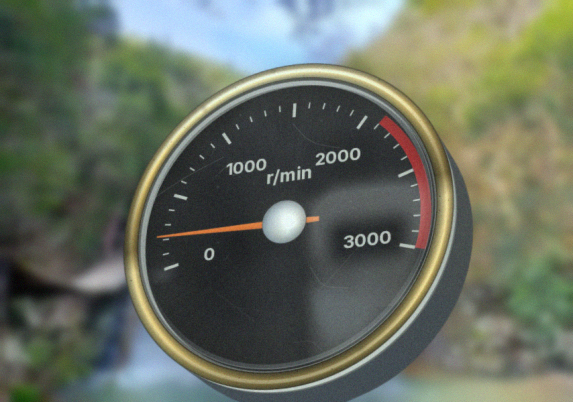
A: 200 rpm
